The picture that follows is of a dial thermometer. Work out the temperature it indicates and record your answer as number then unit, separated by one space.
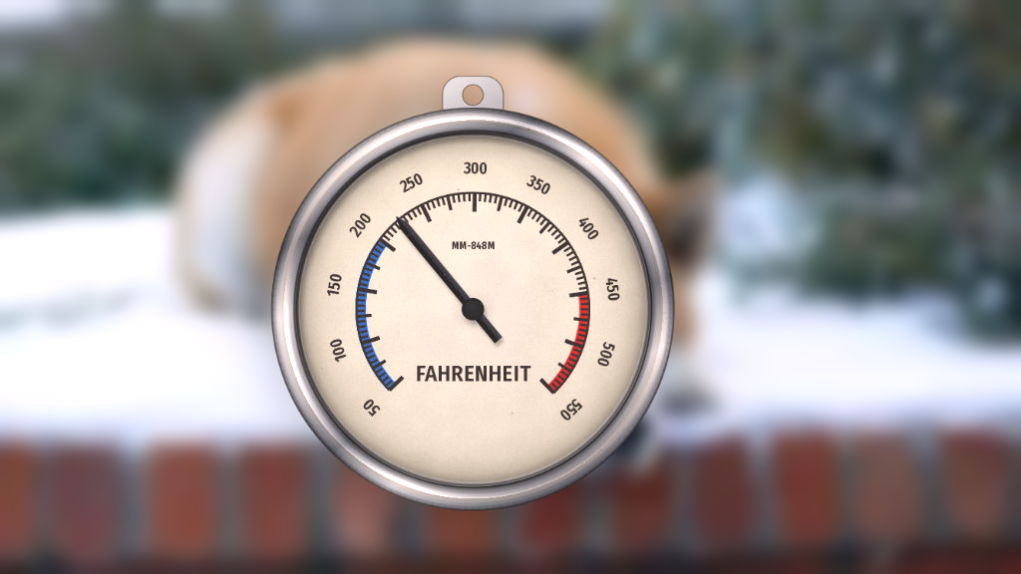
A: 225 °F
